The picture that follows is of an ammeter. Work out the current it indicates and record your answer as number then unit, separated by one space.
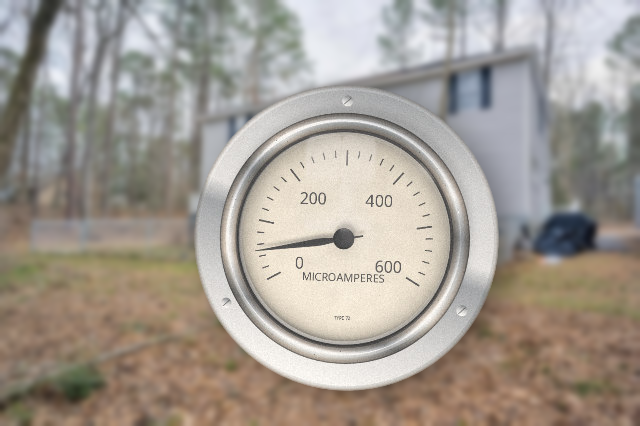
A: 50 µA
